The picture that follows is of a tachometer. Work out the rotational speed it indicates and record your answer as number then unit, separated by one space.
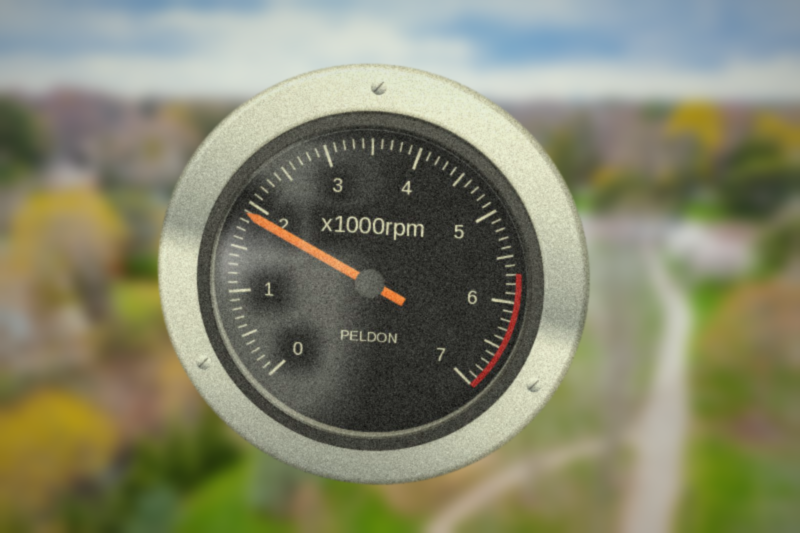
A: 1900 rpm
